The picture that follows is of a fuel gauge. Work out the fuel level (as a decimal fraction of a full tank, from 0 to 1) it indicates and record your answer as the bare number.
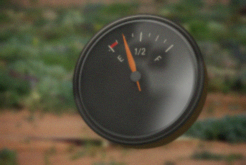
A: 0.25
